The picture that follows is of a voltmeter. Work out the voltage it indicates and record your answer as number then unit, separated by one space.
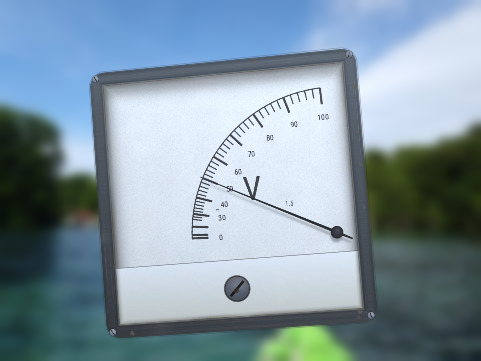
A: 50 V
